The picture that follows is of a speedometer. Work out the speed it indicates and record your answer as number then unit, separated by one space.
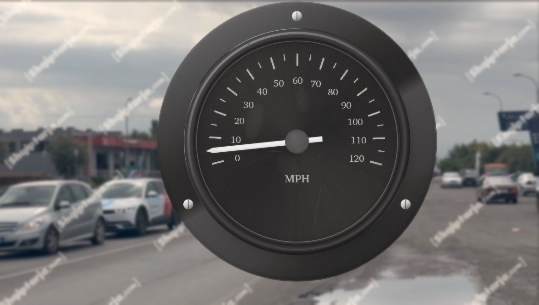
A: 5 mph
